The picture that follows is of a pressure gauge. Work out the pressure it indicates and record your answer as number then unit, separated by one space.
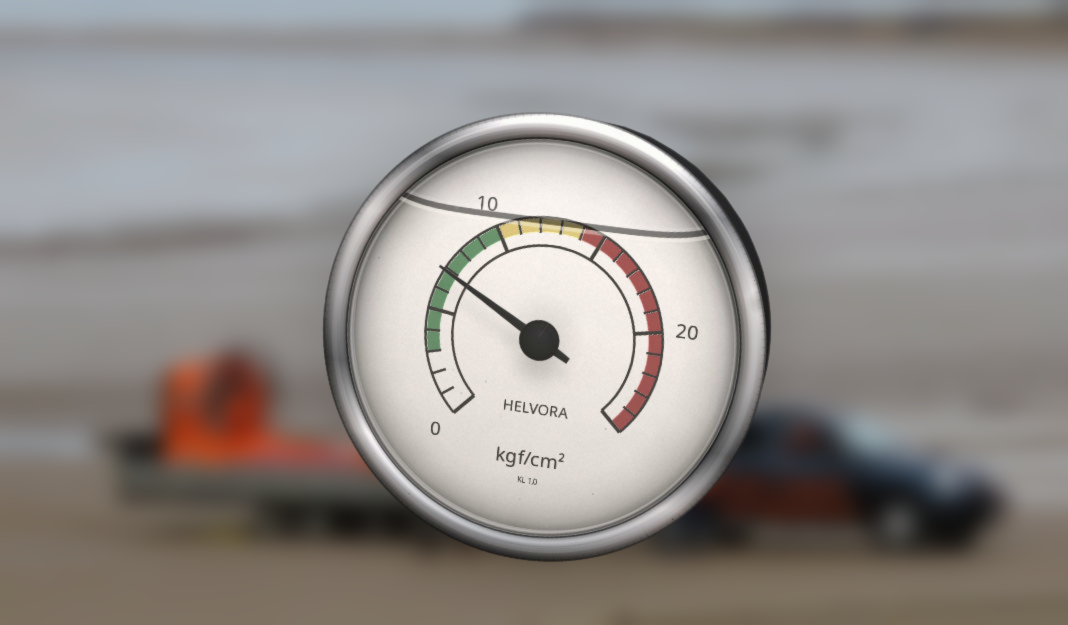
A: 7 kg/cm²
